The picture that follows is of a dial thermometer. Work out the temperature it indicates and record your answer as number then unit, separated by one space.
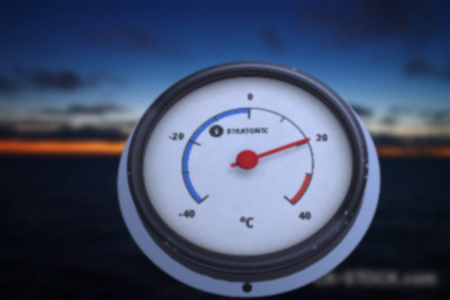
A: 20 °C
